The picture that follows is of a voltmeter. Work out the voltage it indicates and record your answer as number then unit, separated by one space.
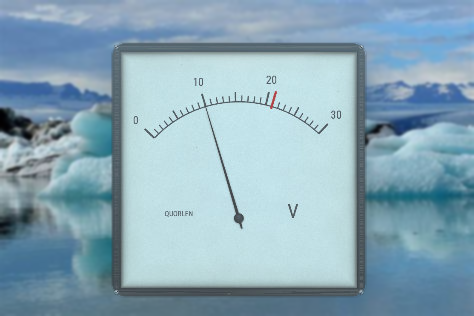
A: 10 V
